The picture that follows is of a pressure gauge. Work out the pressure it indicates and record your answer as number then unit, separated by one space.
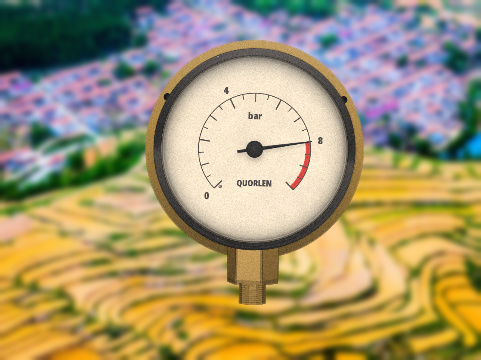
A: 8 bar
